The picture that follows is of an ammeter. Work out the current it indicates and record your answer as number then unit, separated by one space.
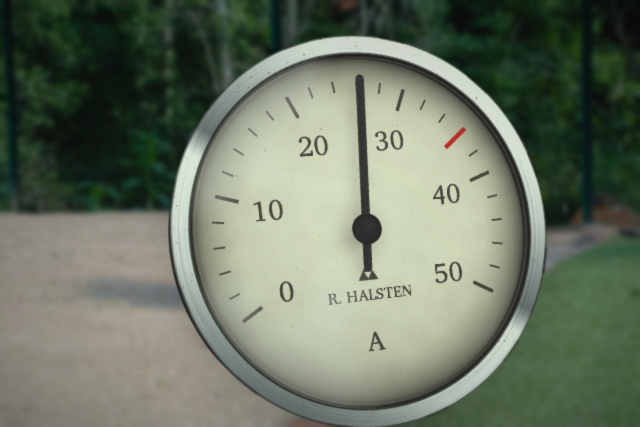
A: 26 A
